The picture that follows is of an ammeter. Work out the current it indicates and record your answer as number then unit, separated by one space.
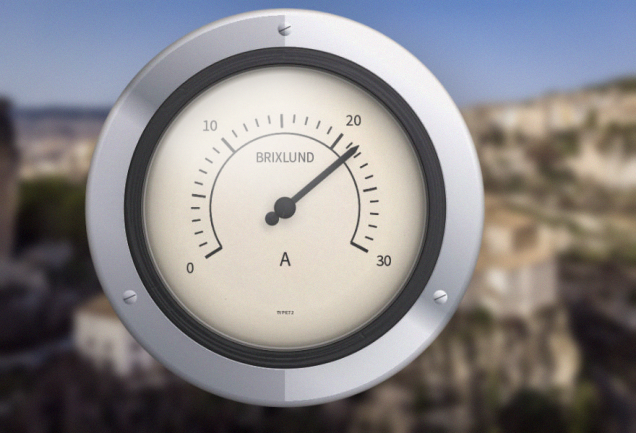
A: 21.5 A
